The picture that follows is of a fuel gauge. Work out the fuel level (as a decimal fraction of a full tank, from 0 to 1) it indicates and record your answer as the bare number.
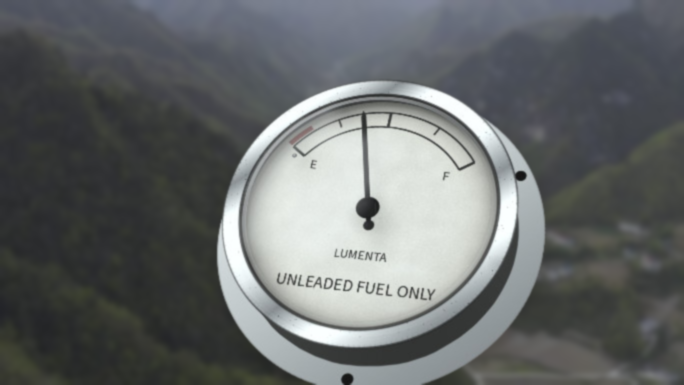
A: 0.375
